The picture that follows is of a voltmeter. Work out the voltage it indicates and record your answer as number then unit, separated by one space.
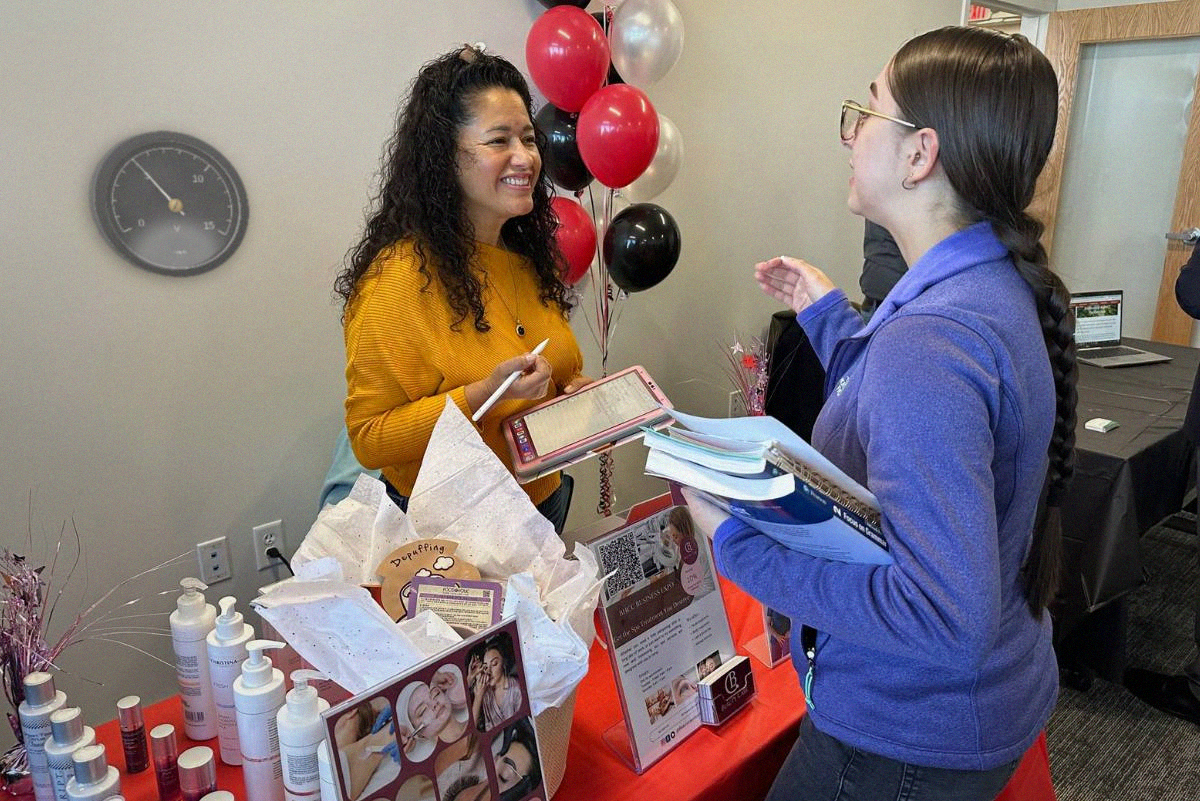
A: 5 V
